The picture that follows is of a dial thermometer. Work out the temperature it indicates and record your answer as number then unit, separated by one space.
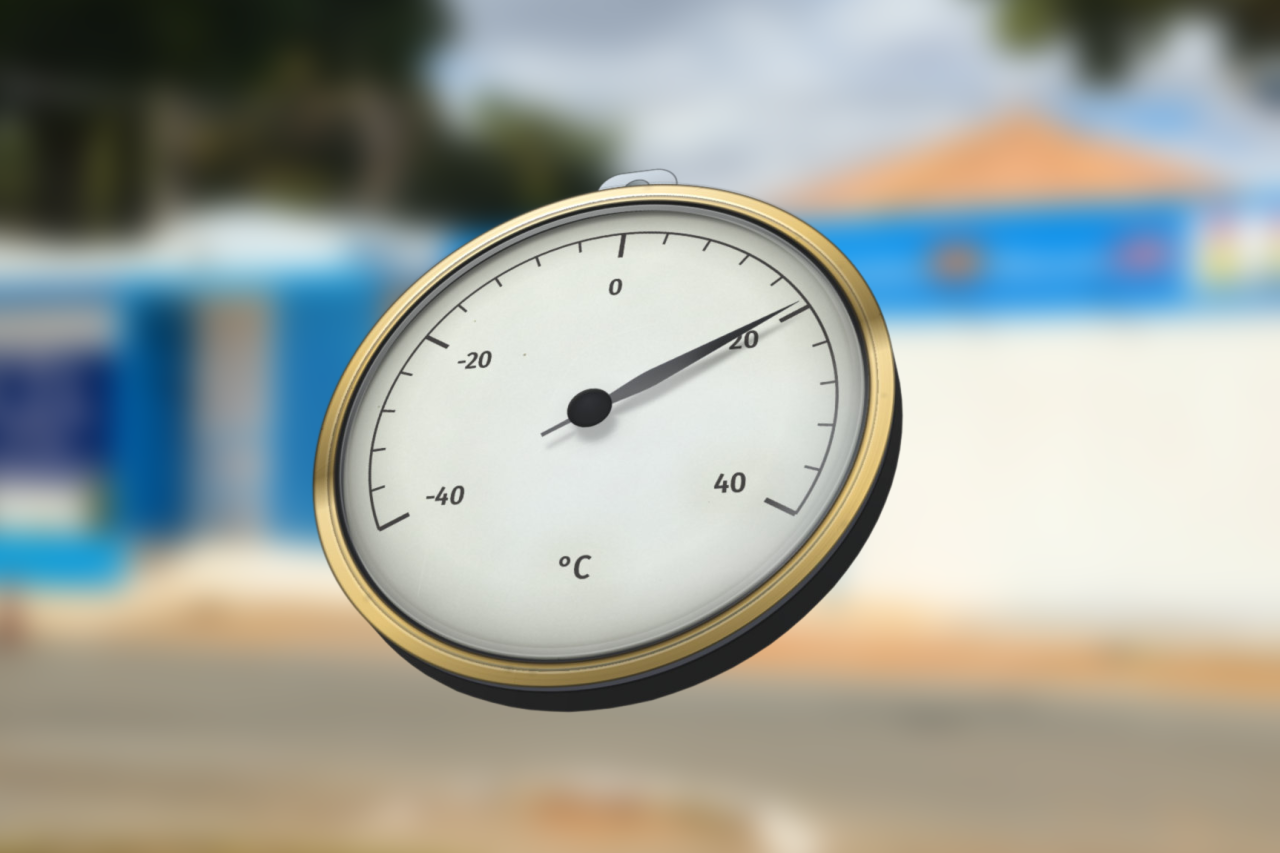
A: 20 °C
